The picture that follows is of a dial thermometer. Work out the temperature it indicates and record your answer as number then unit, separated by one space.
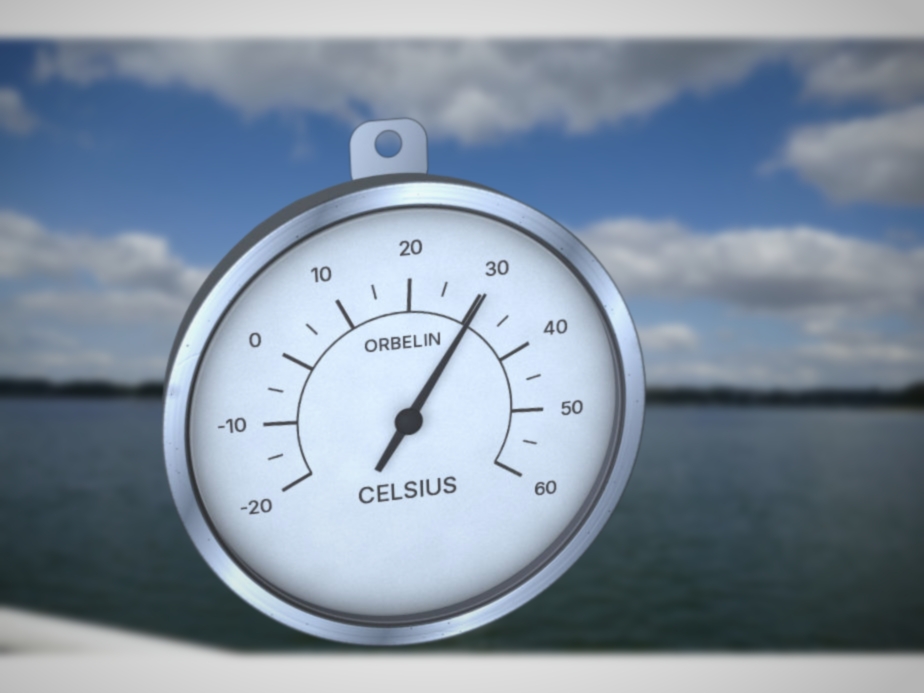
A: 30 °C
